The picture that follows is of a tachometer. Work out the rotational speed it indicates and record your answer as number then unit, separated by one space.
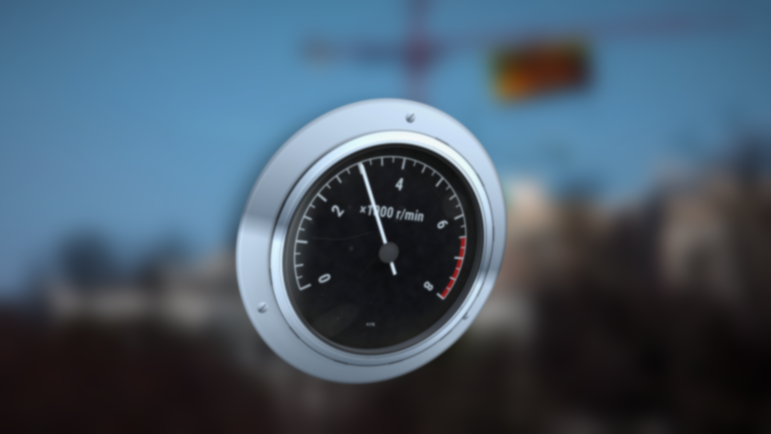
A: 3000 rpm
